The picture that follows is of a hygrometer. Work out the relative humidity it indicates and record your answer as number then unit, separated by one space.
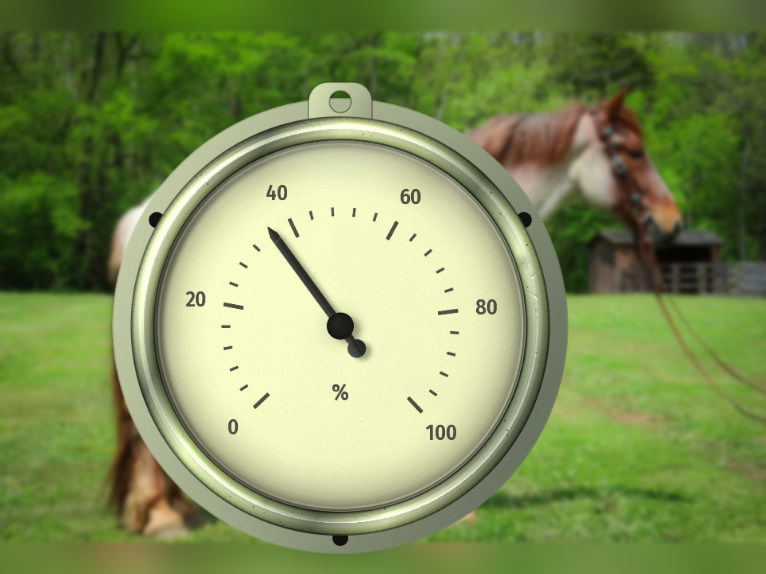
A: 36 %
